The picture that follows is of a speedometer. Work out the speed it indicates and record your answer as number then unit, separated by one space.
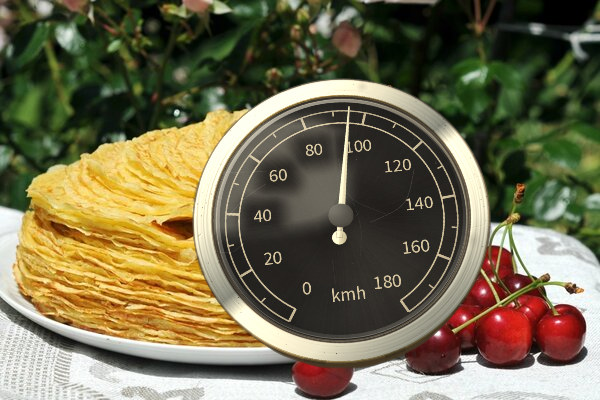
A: 95 km/h
